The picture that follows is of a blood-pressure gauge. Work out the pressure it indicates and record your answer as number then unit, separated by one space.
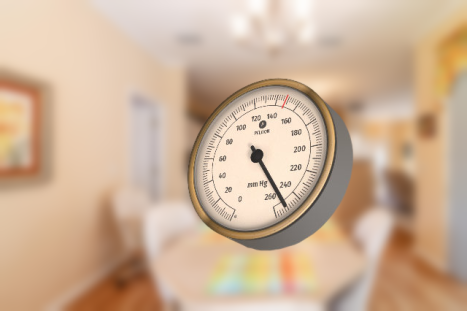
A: 250 mmHg
